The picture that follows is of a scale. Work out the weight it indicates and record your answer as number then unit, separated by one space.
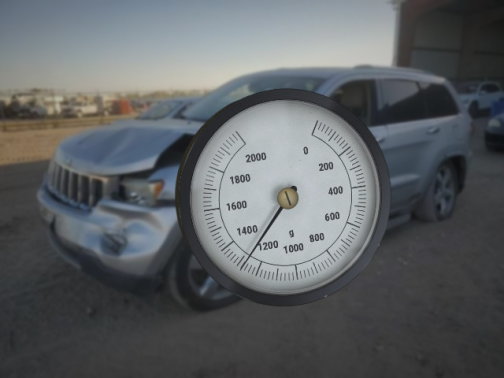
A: 1280 g
